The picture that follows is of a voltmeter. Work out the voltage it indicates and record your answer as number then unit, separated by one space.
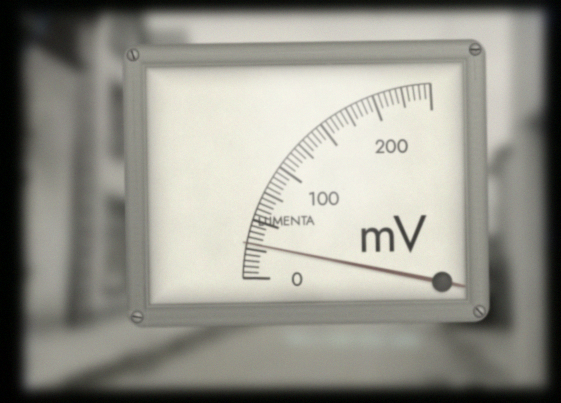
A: 30 mV
